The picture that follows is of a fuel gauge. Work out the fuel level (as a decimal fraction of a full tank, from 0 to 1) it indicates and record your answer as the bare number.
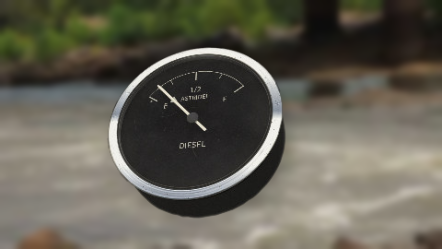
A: 0.125
